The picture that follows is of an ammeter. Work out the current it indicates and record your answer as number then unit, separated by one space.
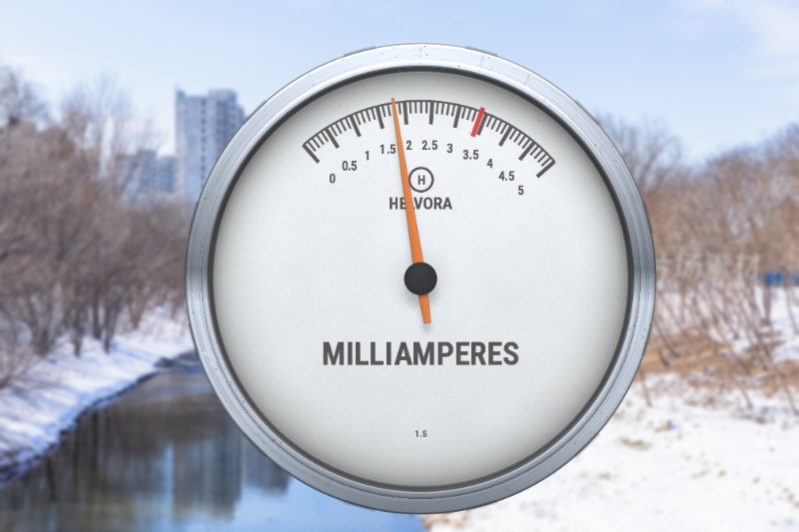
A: 1.8 mA
